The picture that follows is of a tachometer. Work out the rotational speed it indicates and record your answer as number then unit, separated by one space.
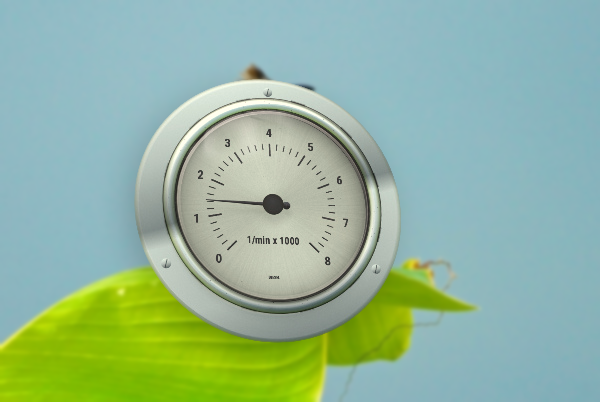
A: 1400 rpm
